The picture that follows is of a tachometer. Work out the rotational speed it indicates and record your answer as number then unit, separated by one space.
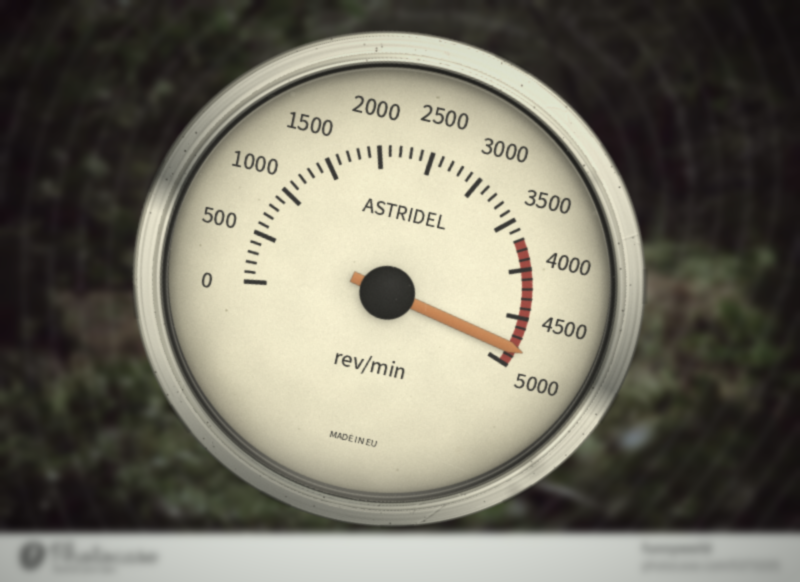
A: 4800 rpm
